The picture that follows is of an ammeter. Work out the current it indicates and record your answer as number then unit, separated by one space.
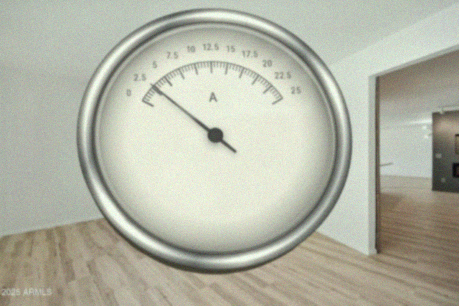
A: 2.5 A
